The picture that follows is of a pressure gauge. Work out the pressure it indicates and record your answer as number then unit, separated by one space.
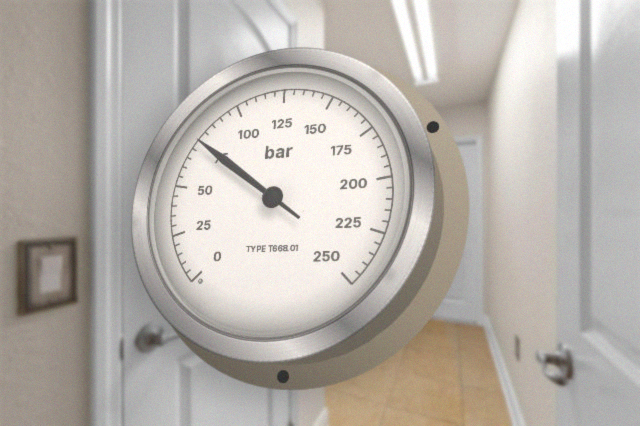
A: 75 bar
